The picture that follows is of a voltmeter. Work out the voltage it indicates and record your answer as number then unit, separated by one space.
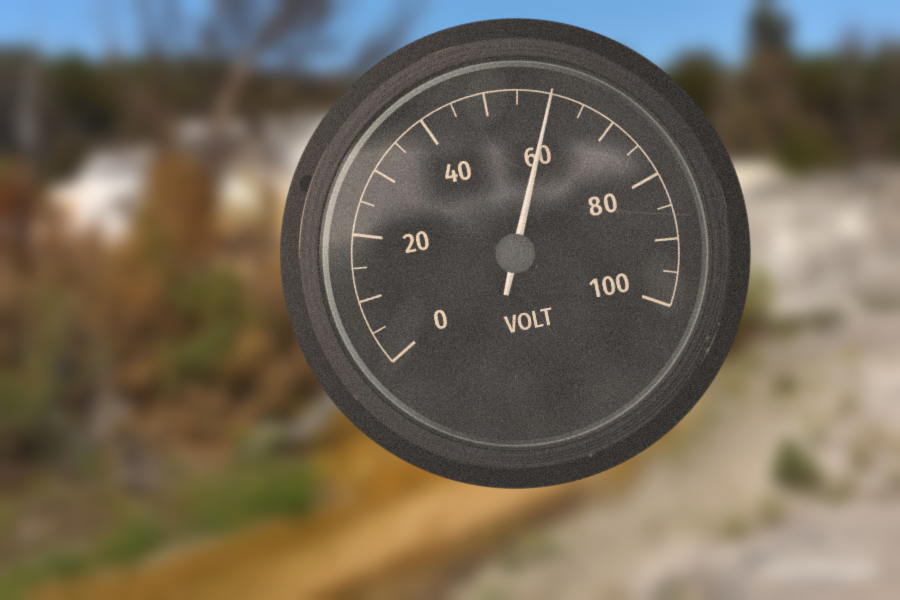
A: 60 V
